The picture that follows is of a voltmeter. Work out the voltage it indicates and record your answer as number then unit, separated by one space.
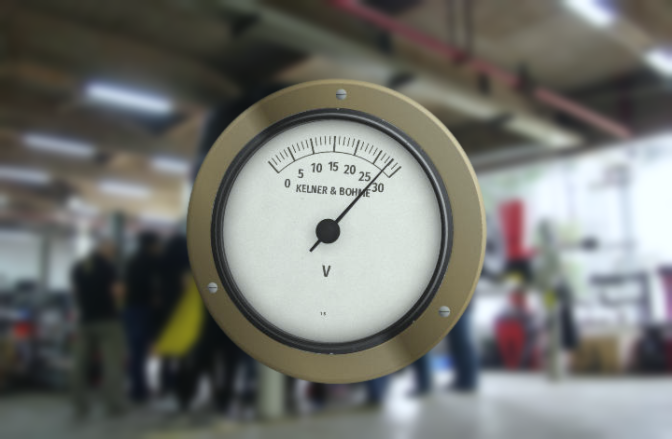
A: 28 V
